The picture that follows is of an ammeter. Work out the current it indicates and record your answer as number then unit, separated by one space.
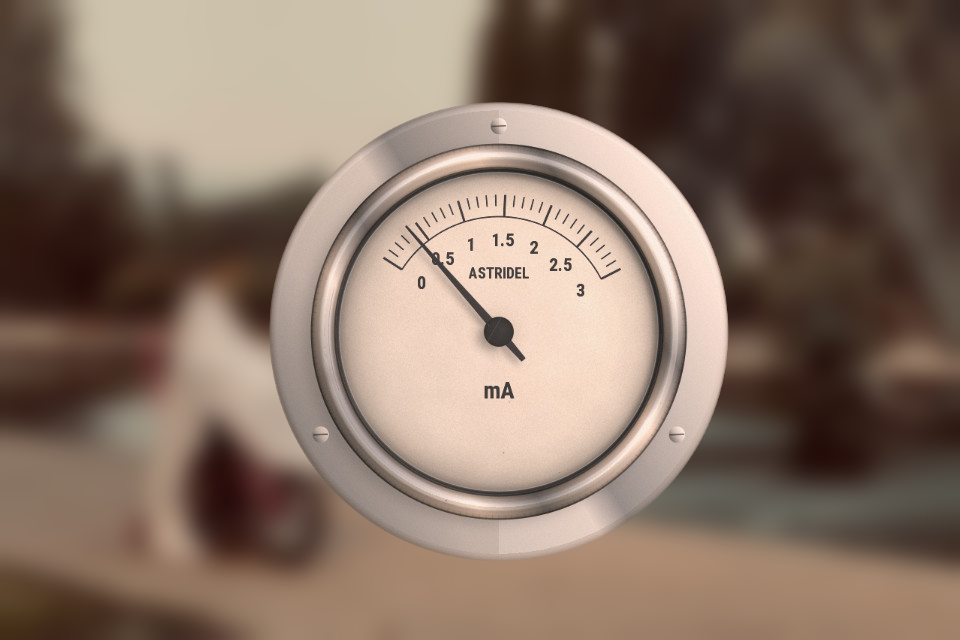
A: 0.4 mA
